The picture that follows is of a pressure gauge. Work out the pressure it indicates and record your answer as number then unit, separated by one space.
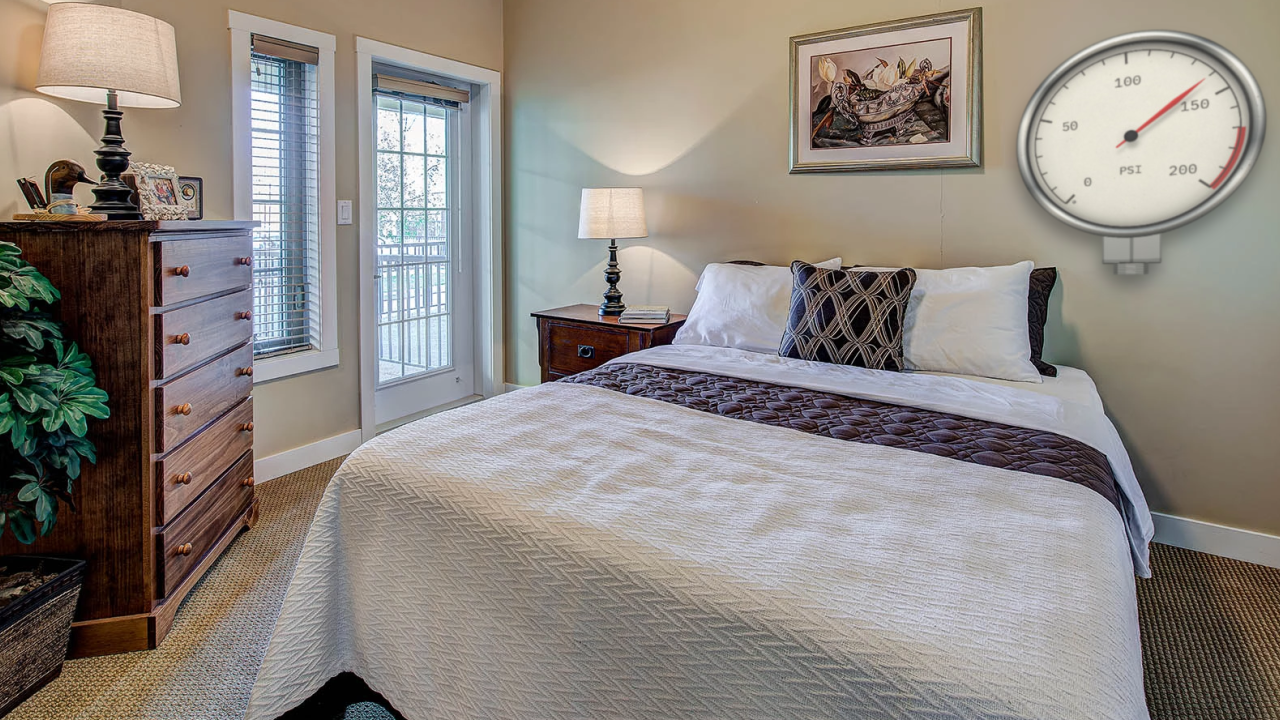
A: 140 psi
